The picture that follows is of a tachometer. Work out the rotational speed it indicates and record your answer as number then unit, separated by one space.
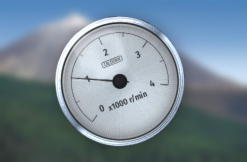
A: 1000 rpm
